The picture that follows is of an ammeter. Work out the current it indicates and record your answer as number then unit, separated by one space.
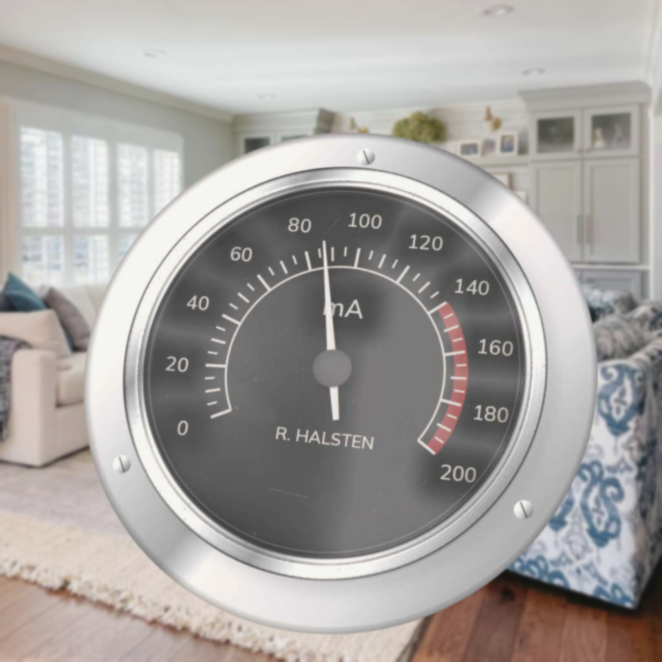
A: 87.5 mA
